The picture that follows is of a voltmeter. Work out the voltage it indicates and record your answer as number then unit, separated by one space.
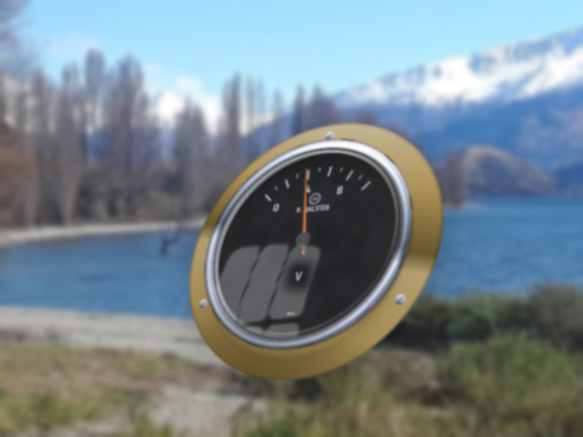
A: 4 V
